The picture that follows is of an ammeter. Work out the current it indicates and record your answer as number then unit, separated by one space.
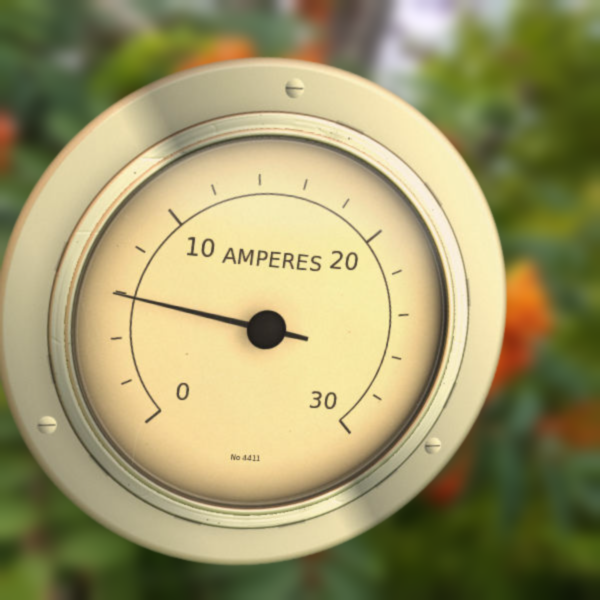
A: 6 A
